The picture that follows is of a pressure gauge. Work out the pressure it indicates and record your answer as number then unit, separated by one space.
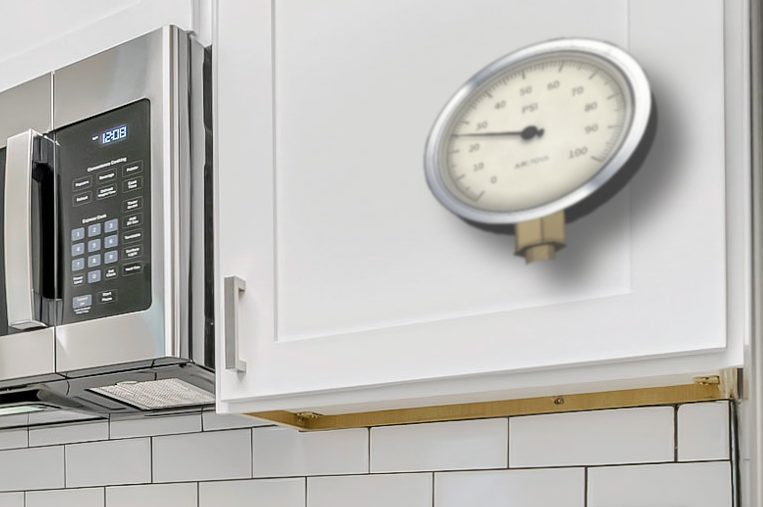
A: 25 psi
